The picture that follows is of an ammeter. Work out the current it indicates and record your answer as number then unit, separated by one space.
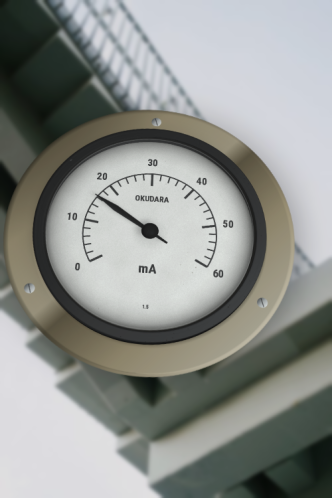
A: 16 mA
